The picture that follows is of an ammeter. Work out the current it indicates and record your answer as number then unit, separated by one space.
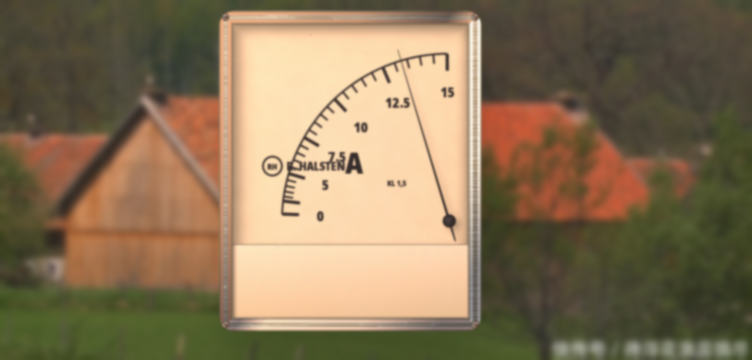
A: 13.25 A
